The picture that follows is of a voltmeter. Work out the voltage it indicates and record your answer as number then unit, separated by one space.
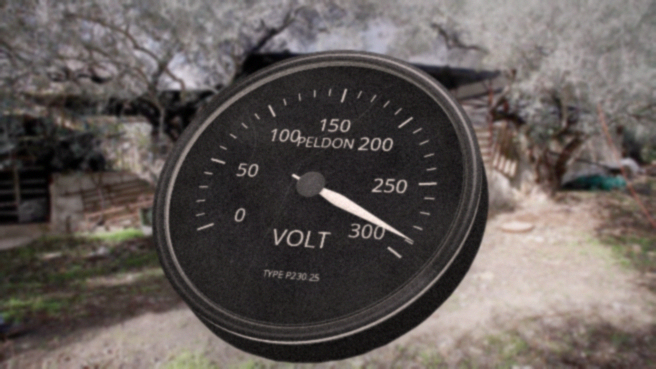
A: 290 V
